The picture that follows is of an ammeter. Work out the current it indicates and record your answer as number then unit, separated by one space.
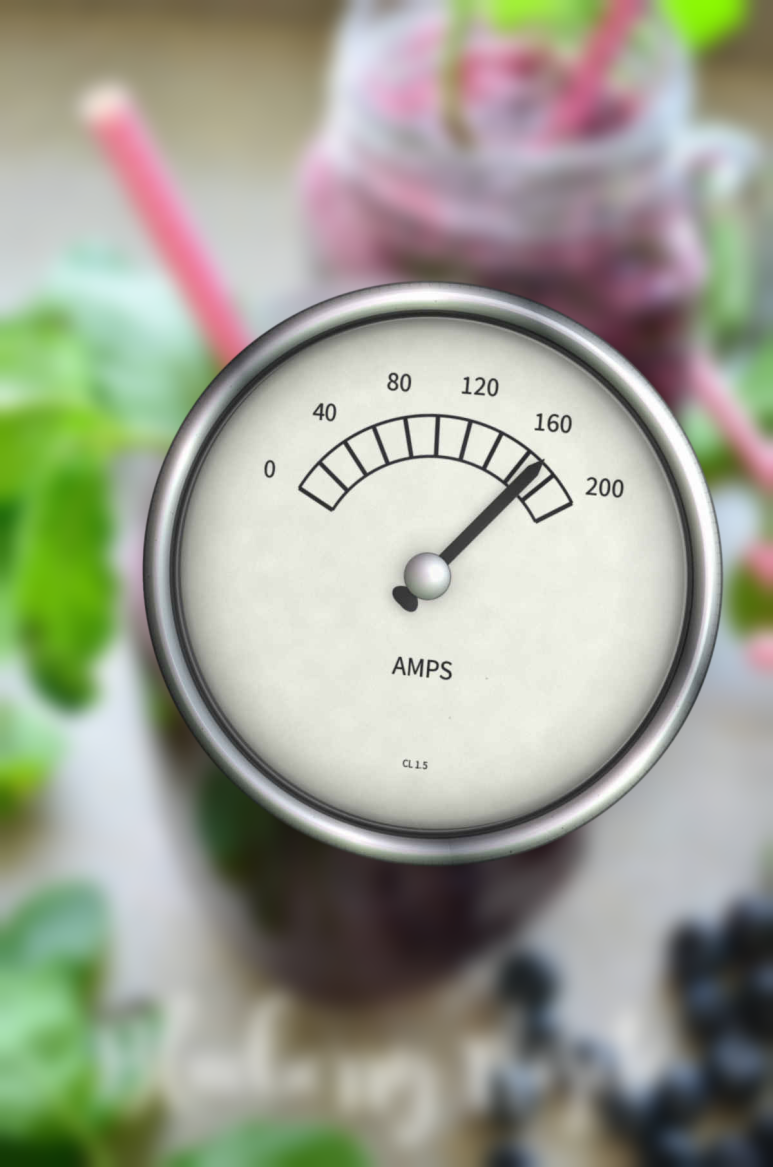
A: 170 A
